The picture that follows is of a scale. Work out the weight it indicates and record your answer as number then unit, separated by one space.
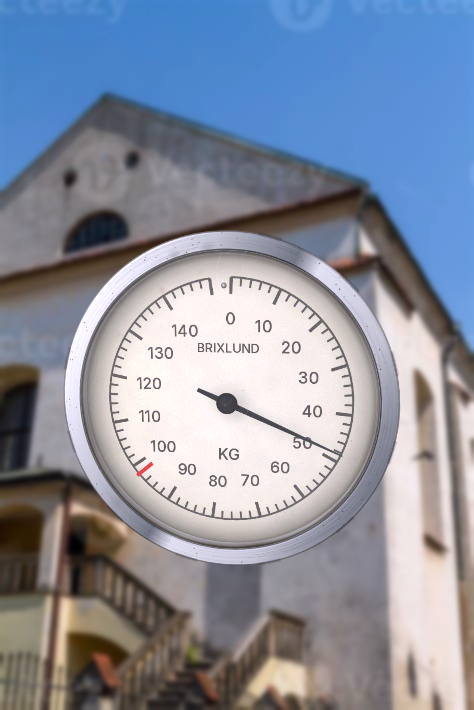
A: 48 kg
